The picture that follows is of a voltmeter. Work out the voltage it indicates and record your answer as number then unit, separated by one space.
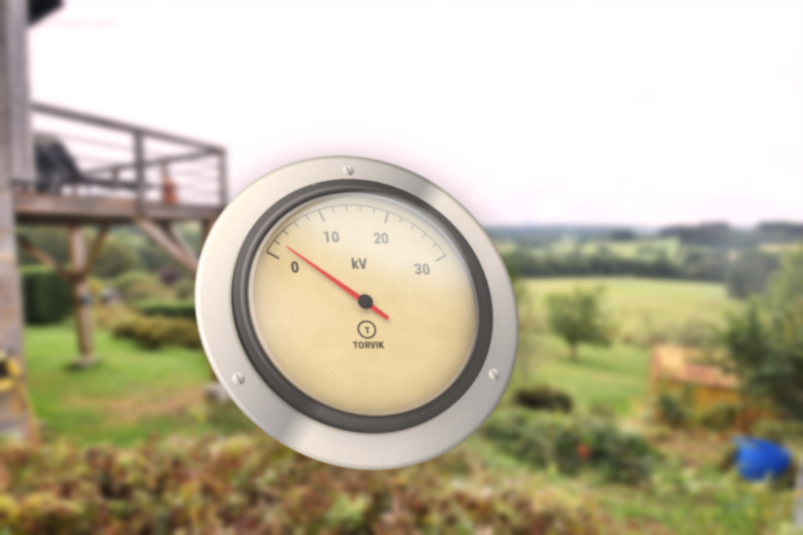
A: 2 kV
